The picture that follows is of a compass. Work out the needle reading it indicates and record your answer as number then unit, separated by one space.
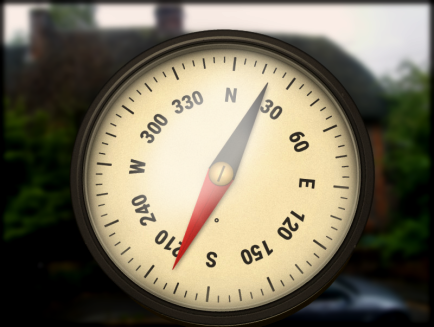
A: 200 °
